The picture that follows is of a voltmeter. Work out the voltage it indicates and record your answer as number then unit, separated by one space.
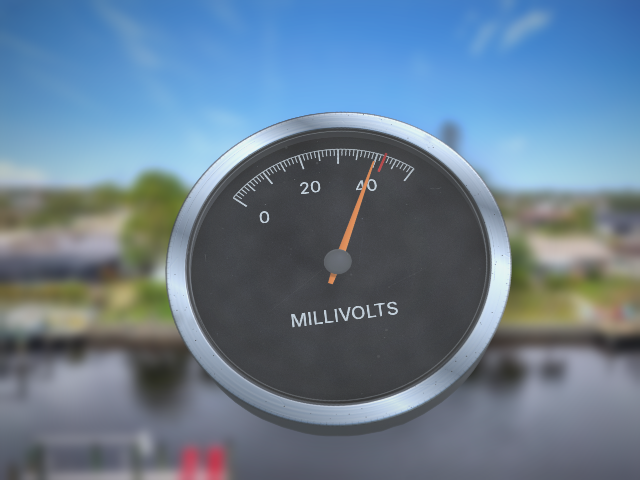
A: 40 mV
